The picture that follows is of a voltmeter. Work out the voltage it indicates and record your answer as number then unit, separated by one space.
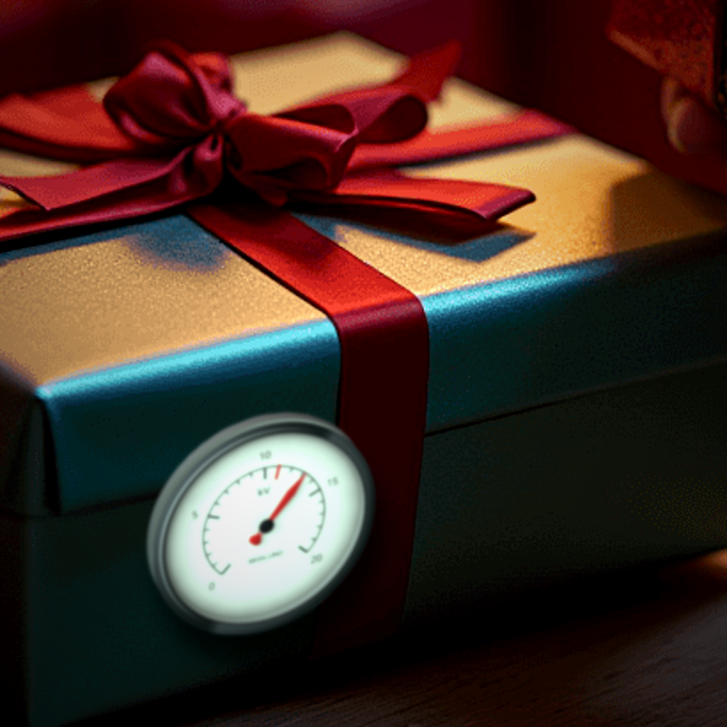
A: 13 kV
